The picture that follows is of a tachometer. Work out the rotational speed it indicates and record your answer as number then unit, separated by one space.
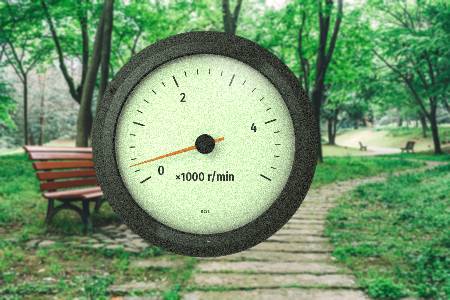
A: 300 rpm
